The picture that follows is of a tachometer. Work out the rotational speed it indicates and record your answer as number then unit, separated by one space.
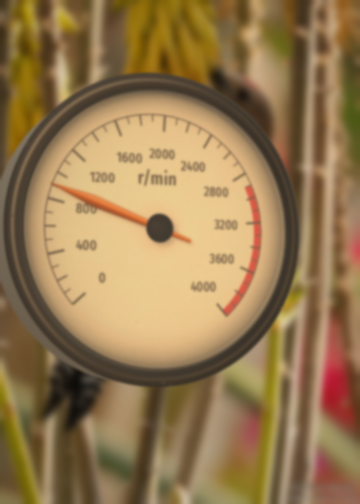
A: 900 rpm
